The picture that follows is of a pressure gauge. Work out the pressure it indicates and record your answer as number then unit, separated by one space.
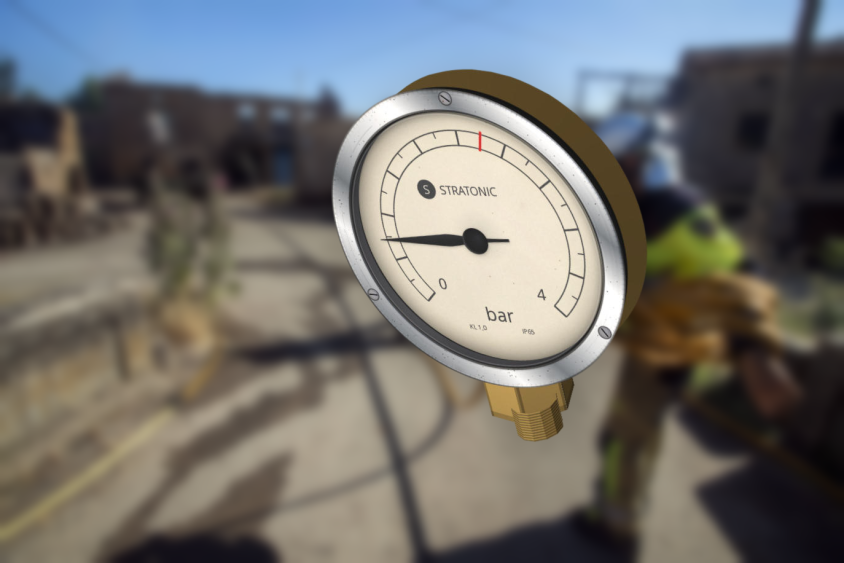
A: 0.6 bar
